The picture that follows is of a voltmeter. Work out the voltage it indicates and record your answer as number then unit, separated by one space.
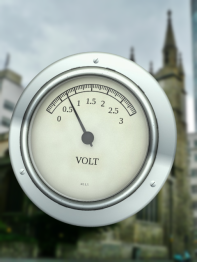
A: 0.75 V
